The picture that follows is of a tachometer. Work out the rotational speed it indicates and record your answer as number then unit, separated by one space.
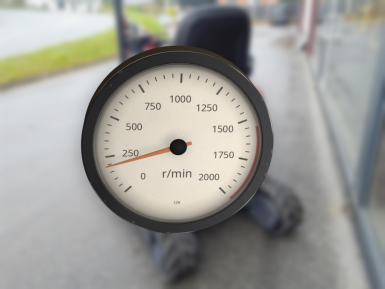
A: 200 rpm
